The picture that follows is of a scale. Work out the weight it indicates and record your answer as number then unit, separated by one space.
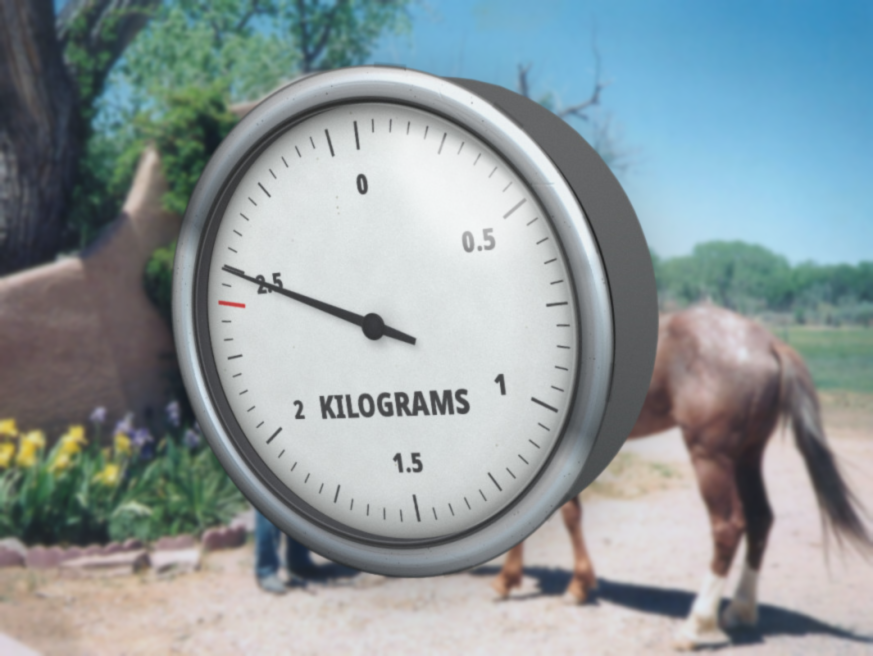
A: 2.5 kg
